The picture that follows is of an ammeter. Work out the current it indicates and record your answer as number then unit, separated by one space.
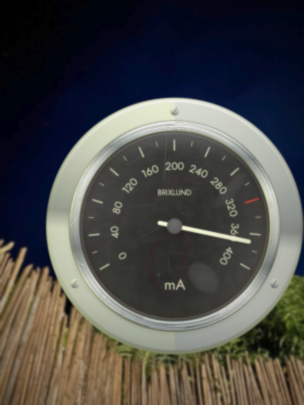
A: 370 mA
